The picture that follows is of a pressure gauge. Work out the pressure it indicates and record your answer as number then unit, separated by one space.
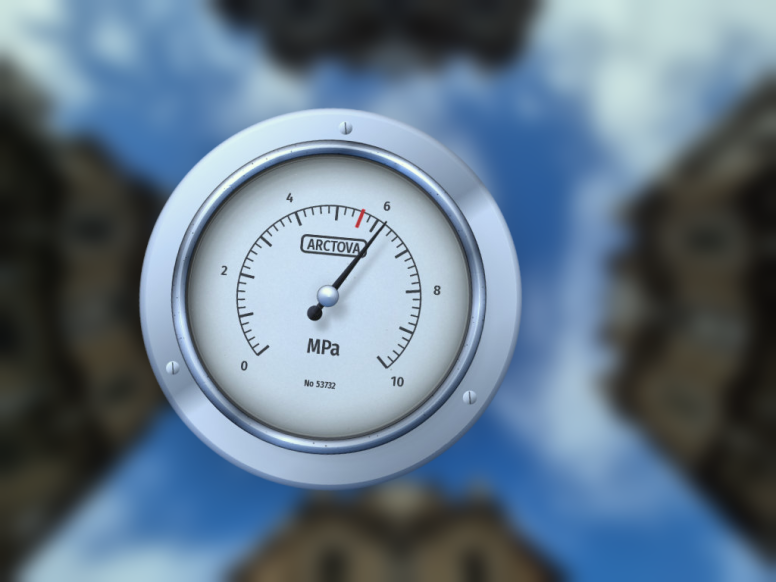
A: 6.2 MPa
